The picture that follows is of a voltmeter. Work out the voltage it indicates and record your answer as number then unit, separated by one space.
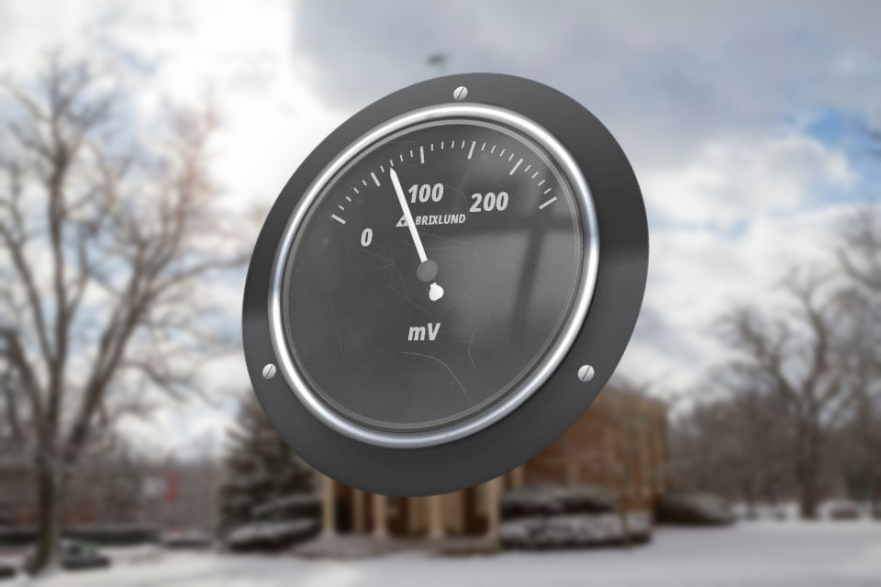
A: 70 mV
